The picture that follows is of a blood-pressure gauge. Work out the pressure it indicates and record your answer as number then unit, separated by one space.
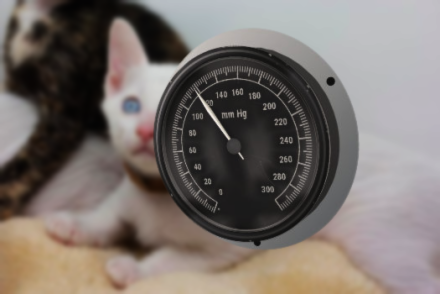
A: 120 mmHg
